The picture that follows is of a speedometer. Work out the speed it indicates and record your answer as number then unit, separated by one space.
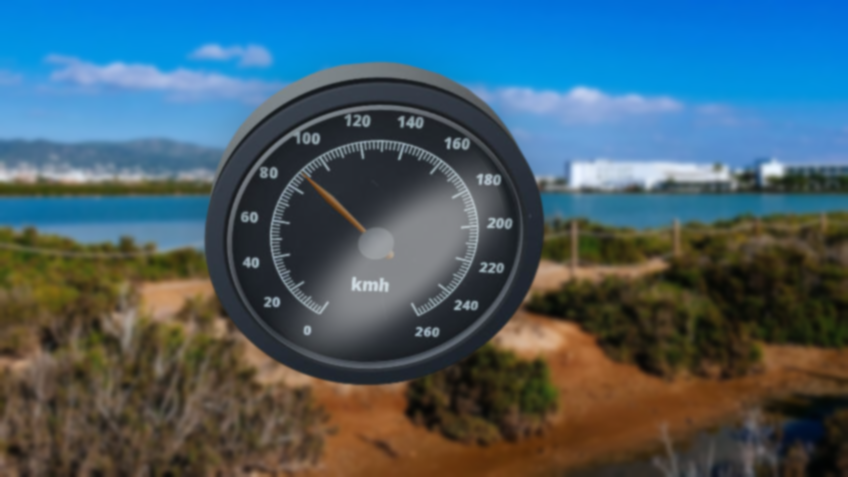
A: 90 km/h
